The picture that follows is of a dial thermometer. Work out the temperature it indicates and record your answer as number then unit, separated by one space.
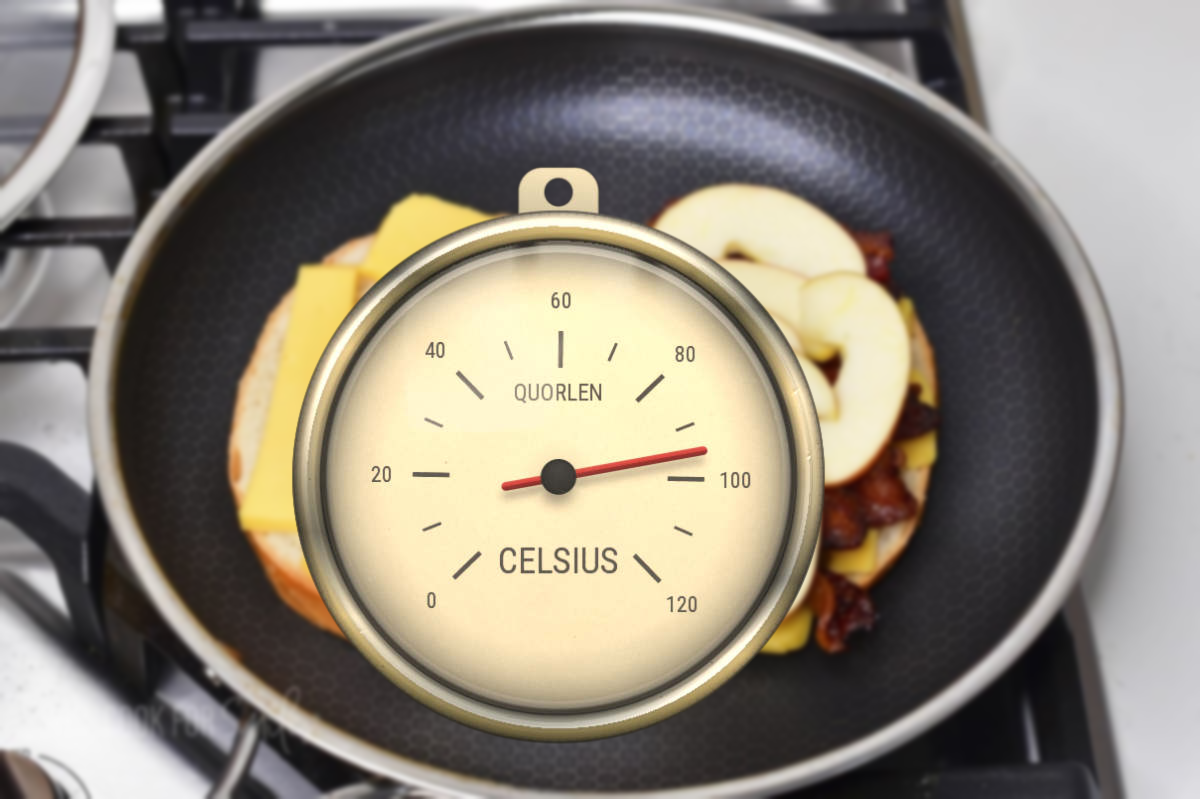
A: 95 °C
